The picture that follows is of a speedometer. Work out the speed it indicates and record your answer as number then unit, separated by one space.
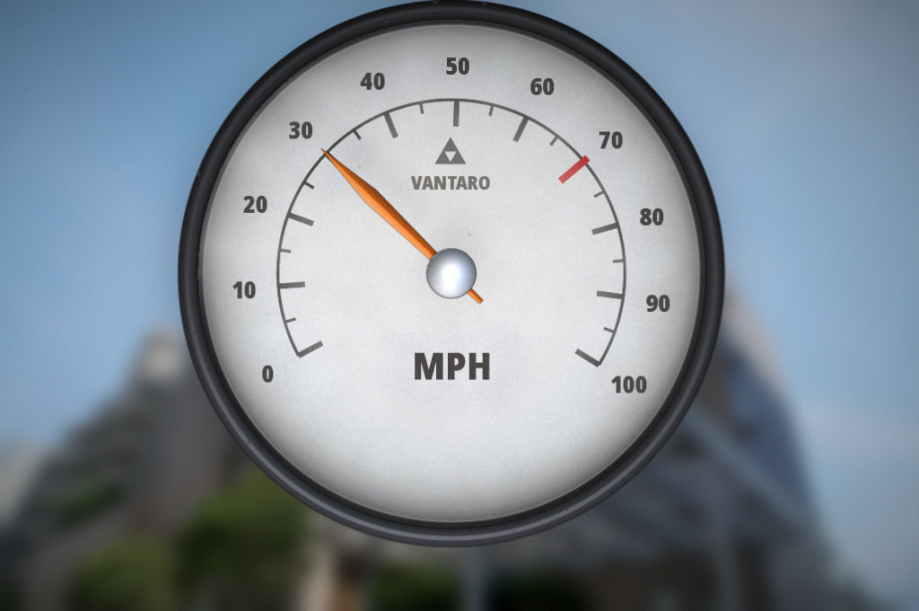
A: 30 mph
